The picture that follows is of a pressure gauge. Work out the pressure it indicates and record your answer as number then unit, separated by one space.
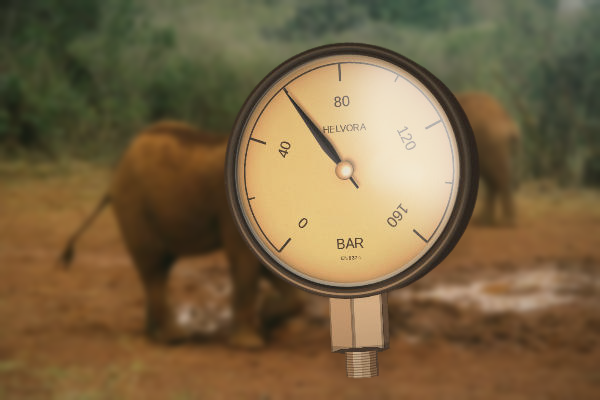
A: 60 bar
